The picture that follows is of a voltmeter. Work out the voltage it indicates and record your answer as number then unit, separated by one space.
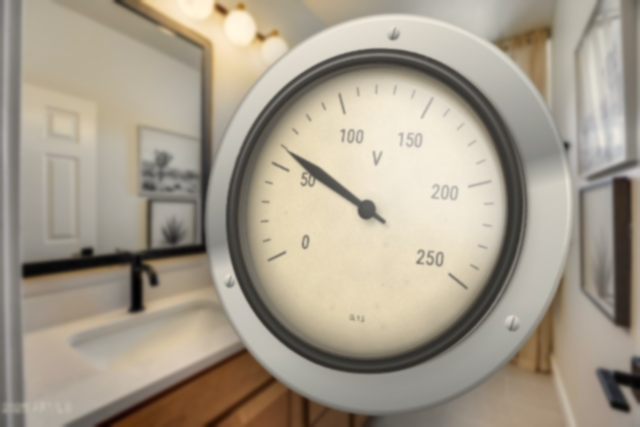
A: 60 V
